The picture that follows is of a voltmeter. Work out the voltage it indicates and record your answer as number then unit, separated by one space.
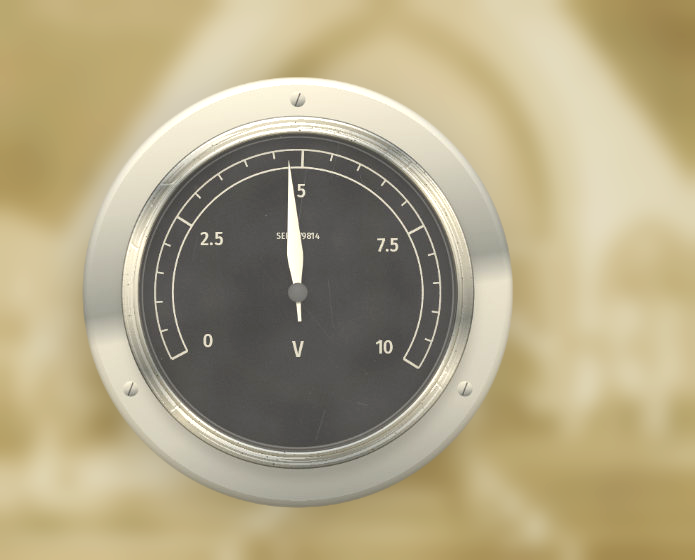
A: 4.75 V
